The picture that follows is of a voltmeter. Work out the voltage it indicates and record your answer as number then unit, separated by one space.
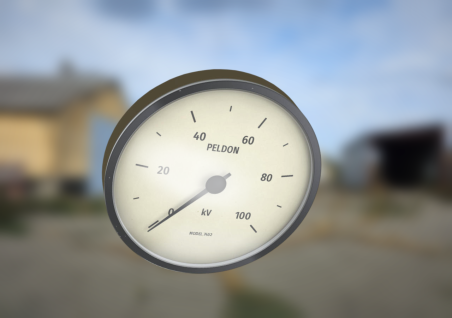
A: 0 kV
